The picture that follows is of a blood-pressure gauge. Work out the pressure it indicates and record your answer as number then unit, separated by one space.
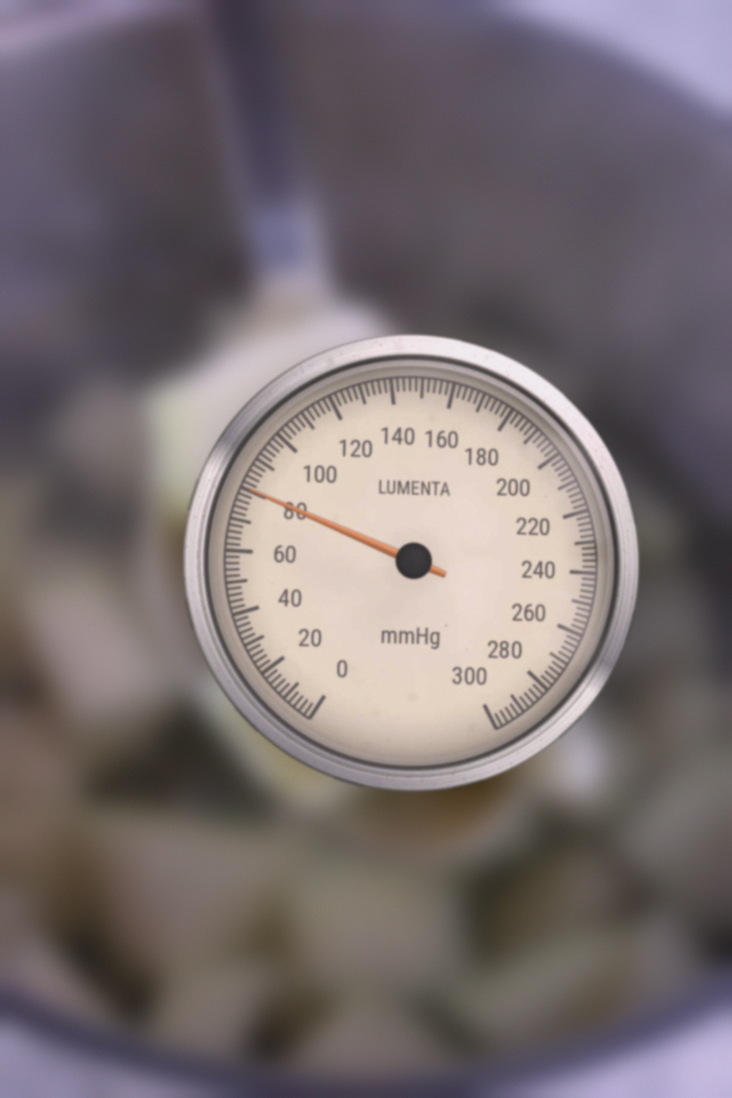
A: 80 mmHg
